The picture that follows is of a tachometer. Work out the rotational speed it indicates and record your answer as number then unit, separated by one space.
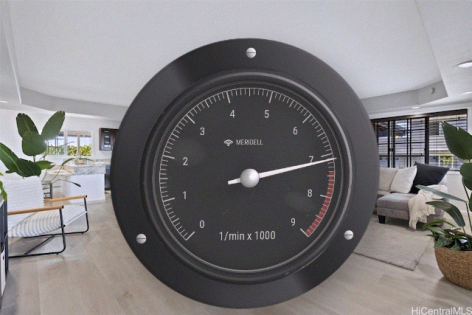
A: 7100 rpm
